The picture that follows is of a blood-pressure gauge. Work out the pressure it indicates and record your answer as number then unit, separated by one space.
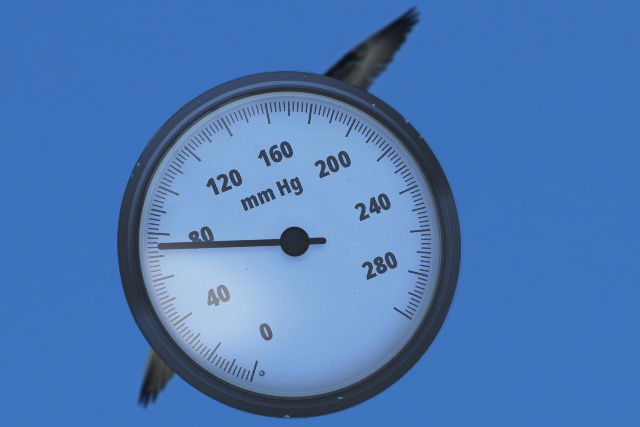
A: 74 mmHg
